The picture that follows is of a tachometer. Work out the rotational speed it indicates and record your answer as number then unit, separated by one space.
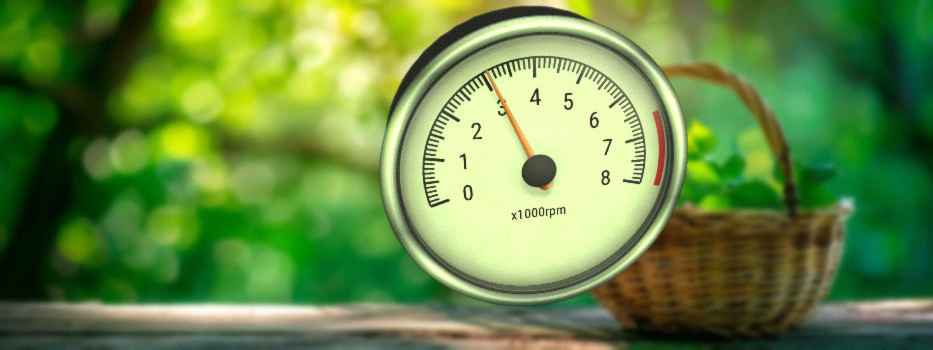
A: 3100 rpm
